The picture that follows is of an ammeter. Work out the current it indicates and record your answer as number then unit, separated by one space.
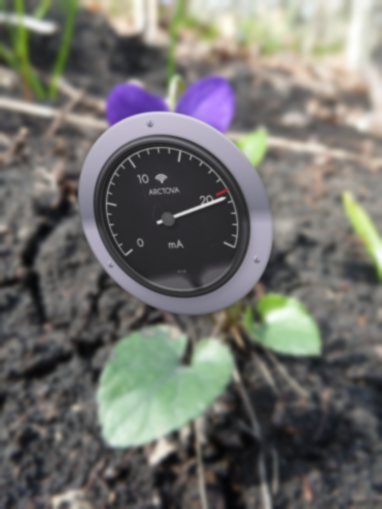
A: 20.5 mA
